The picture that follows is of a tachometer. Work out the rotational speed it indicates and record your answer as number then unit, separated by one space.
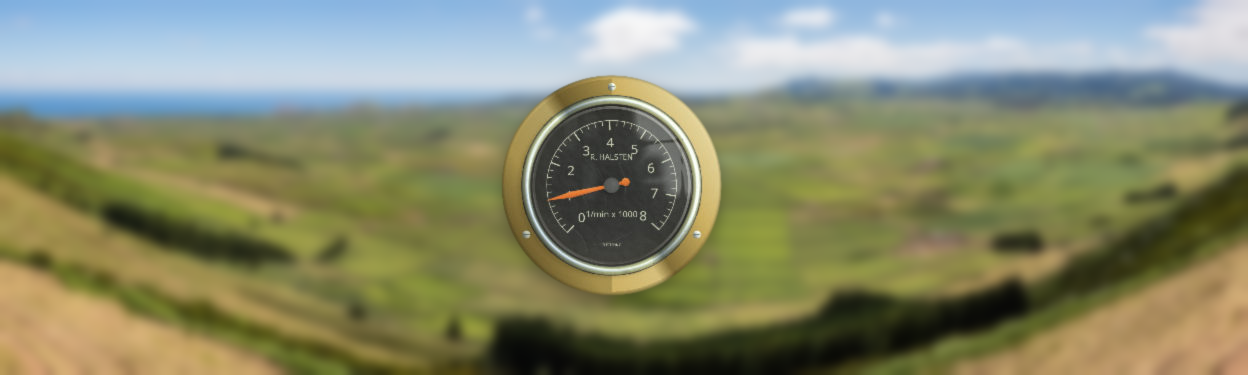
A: 1000 rpm
